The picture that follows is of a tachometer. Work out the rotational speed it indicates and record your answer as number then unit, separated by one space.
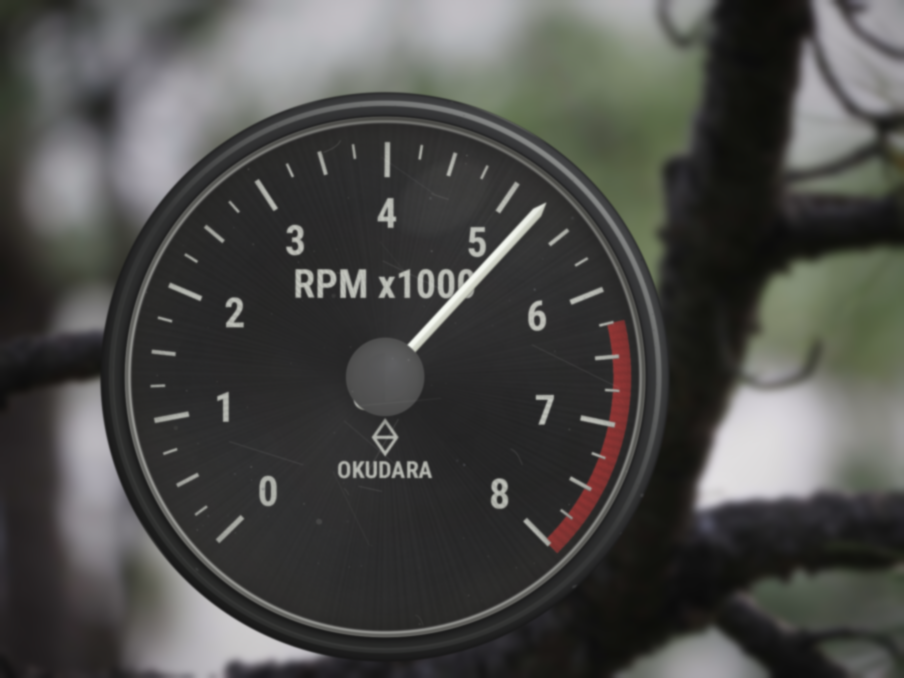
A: 5250 rpm
